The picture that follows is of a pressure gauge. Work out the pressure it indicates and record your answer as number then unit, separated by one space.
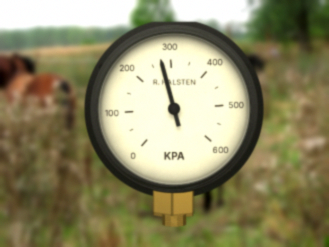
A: 275 kPa
